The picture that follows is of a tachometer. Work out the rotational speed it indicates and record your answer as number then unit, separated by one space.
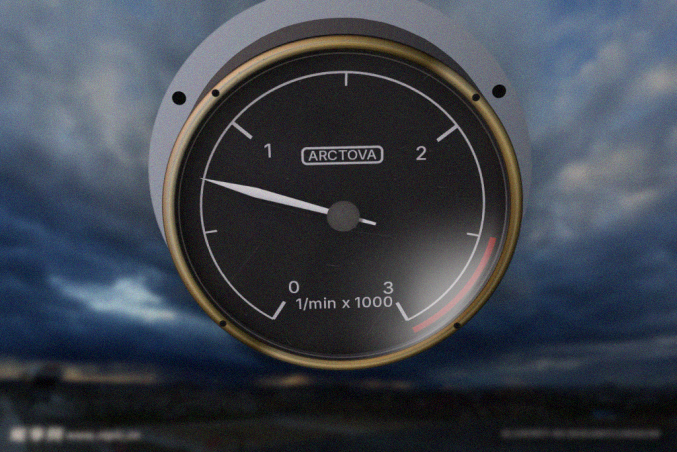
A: 750 rpm
